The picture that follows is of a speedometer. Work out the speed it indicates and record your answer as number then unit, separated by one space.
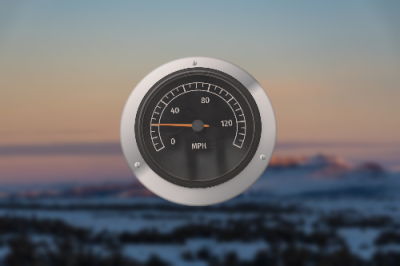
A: 20 mph
